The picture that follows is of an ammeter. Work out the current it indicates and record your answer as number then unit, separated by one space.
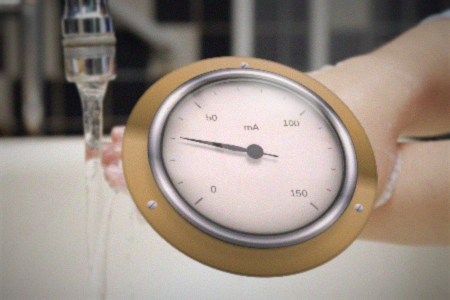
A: 30 mA
